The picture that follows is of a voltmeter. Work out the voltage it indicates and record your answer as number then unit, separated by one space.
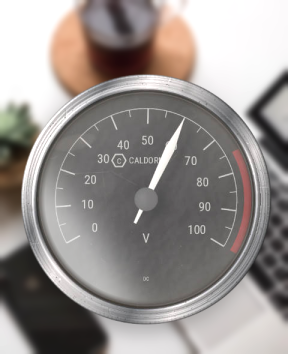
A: 60 V
